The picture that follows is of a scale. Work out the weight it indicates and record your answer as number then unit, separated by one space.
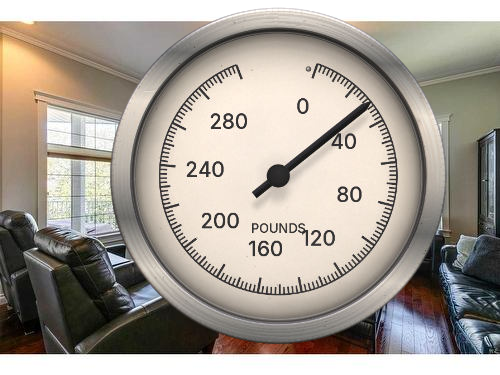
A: 30 lb
